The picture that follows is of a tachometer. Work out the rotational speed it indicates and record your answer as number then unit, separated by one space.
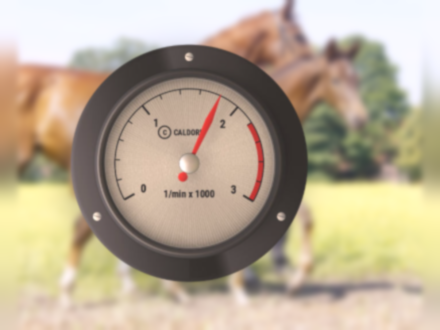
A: 1800 rpm
